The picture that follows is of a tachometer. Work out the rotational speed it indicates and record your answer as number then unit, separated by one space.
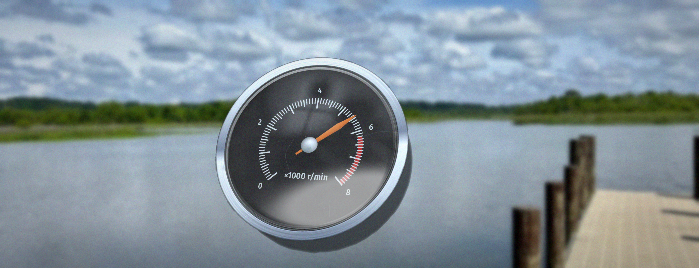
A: 5500 rpm
